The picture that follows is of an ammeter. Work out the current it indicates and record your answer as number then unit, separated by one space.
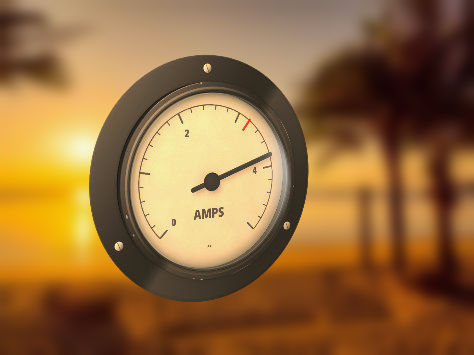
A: 3.8 A
